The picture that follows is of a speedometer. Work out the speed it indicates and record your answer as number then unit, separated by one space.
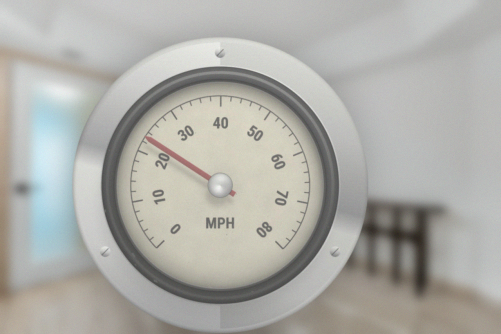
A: 23 mph
